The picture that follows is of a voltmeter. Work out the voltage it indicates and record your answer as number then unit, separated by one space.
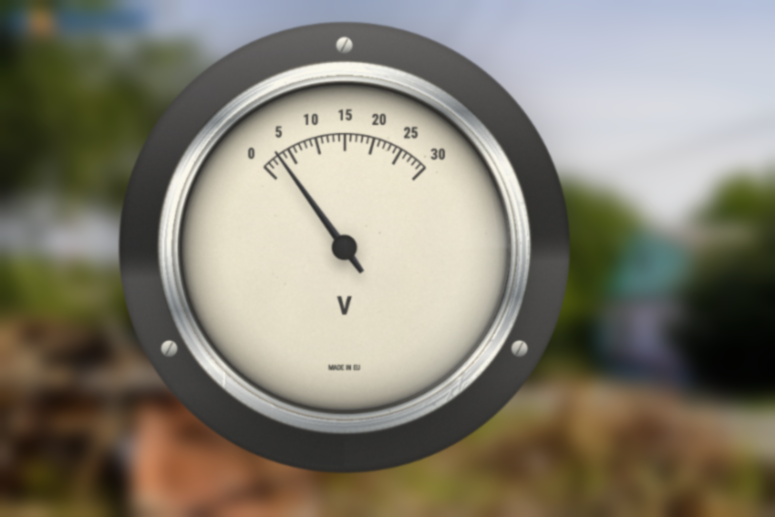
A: 3 V
